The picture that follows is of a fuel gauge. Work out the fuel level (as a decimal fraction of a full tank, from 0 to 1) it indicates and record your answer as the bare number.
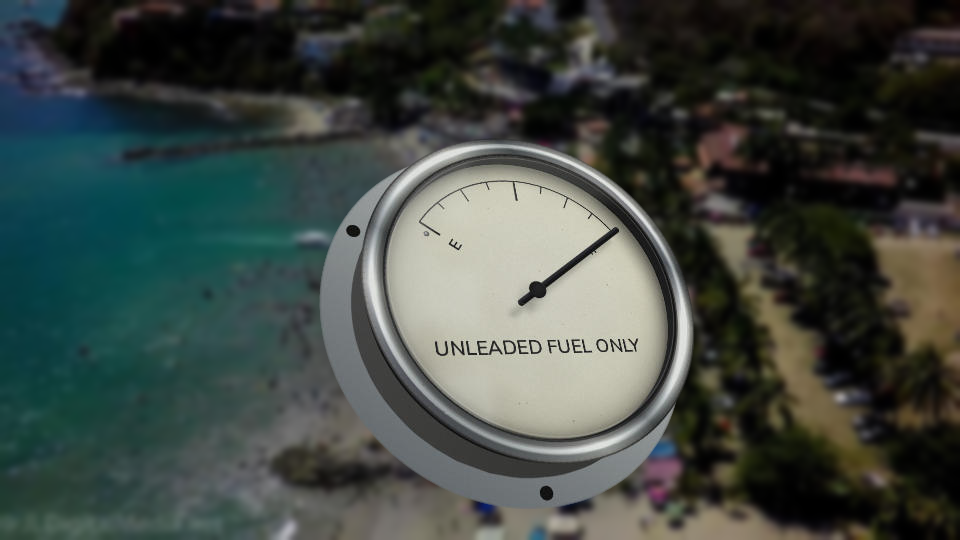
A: 1
